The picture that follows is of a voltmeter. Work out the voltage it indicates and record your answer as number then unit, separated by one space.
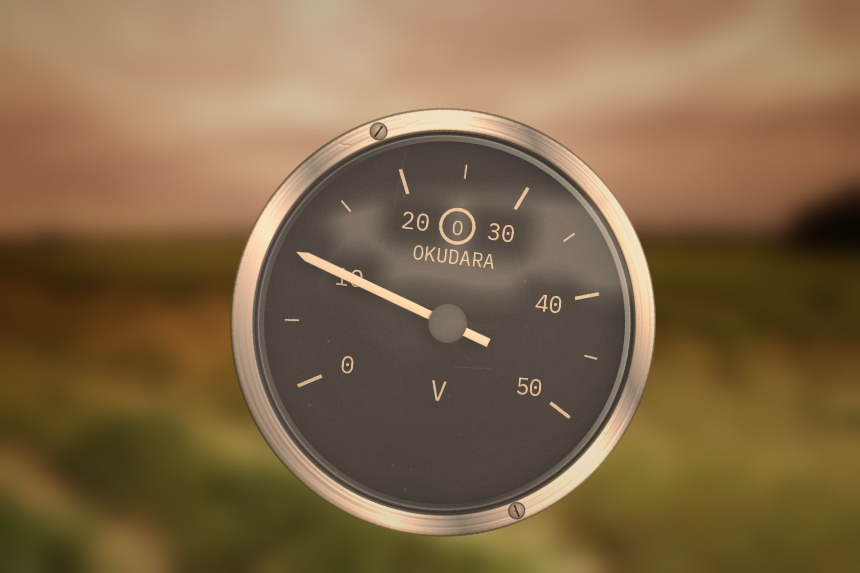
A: 10 V
